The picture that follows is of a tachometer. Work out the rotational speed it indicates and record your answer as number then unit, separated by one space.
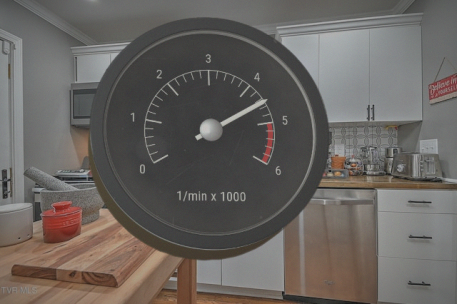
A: 4500 rpm
